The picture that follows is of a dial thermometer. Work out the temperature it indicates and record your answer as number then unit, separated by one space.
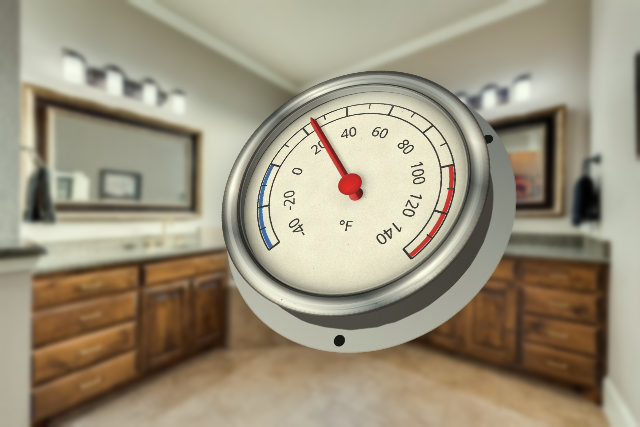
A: 25 °F
